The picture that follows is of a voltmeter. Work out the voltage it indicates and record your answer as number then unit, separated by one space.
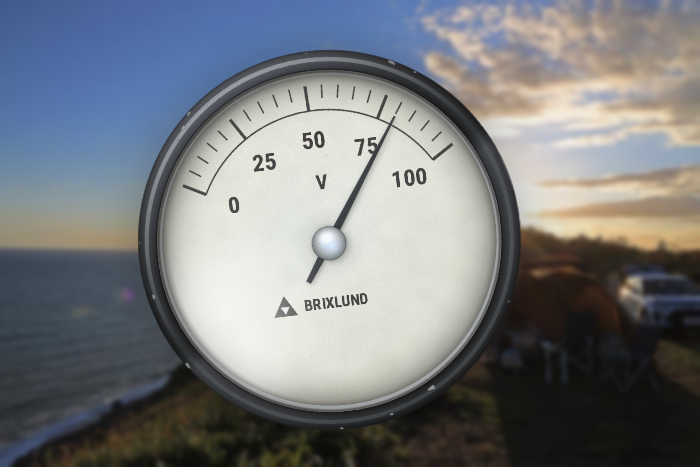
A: 80 V
